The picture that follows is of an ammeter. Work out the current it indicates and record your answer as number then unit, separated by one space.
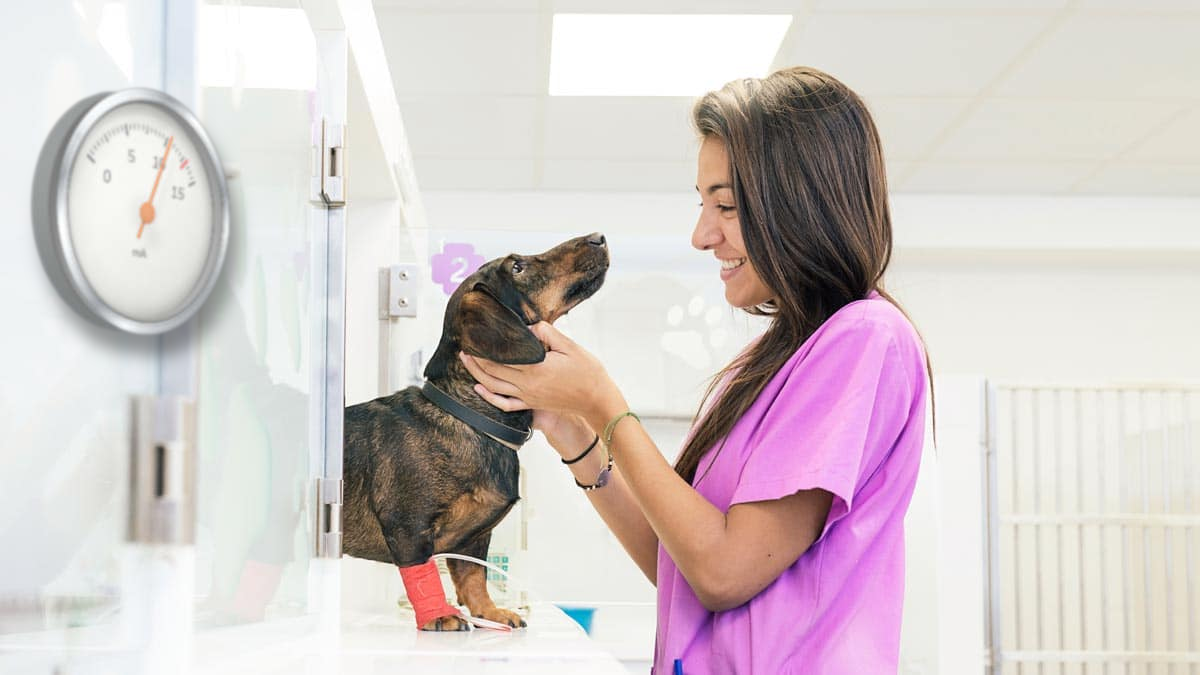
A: 10 mA
